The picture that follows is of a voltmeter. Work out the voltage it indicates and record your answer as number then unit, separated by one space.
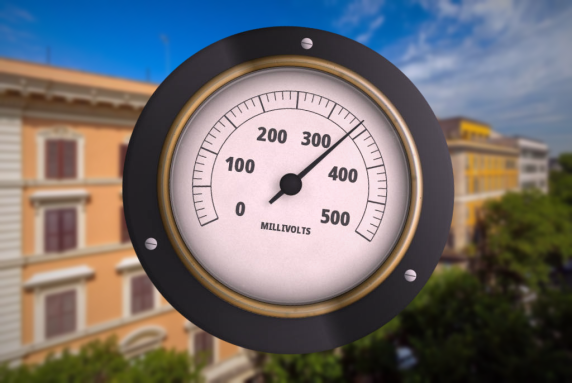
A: 340 mV
